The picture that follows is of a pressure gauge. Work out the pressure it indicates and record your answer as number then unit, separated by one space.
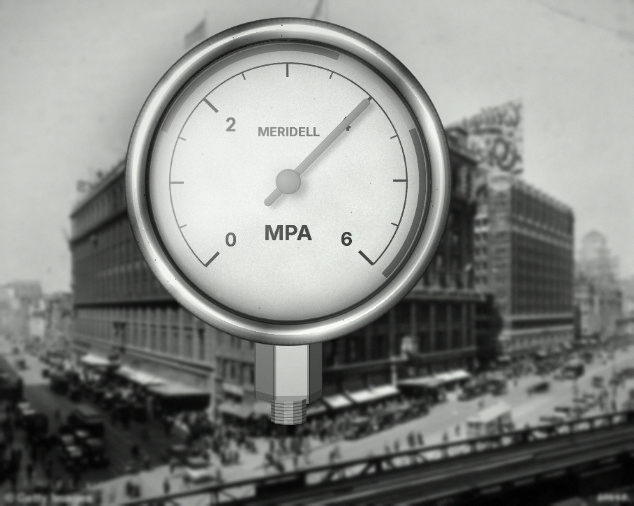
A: 4 MPa
